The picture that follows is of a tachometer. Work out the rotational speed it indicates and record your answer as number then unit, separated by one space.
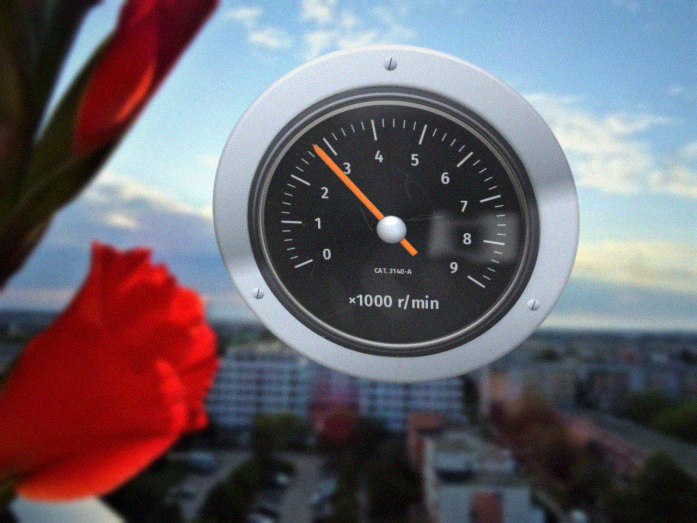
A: 2800 rpm
